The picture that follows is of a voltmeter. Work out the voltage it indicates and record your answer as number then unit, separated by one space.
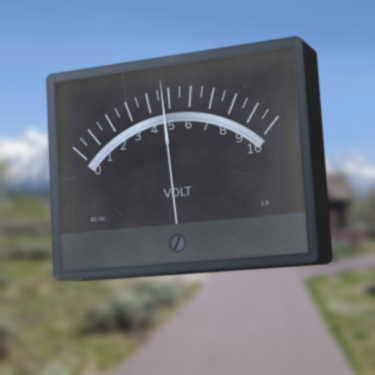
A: 4.75 V
